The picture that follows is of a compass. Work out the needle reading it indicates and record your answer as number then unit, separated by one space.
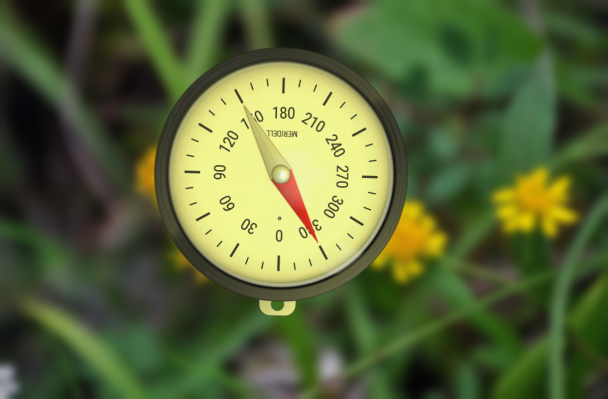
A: 330 °
